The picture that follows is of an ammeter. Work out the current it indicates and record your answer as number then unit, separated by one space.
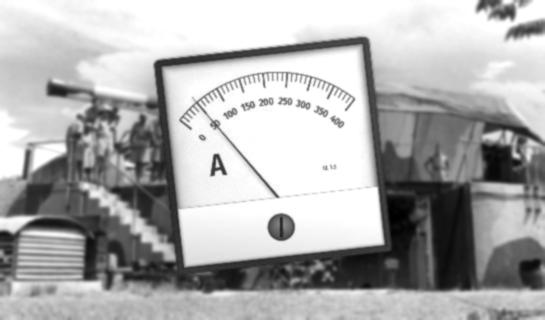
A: 50 A
